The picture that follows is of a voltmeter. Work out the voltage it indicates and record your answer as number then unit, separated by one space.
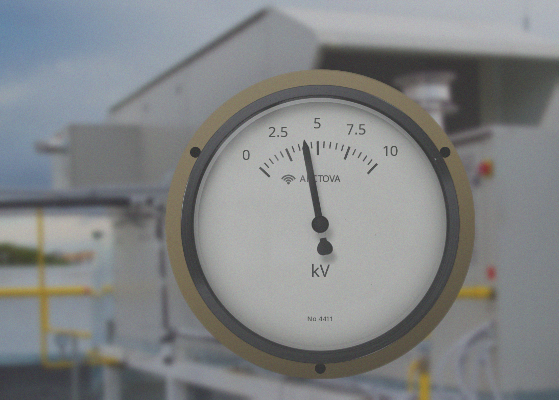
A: 4 kV
